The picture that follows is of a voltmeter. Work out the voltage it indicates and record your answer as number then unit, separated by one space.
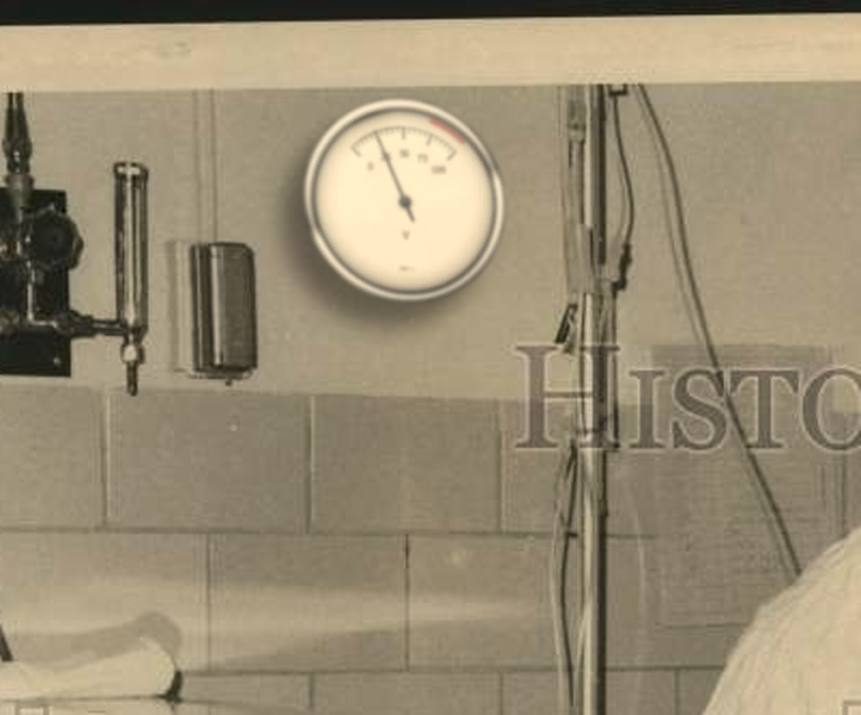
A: 25 V
